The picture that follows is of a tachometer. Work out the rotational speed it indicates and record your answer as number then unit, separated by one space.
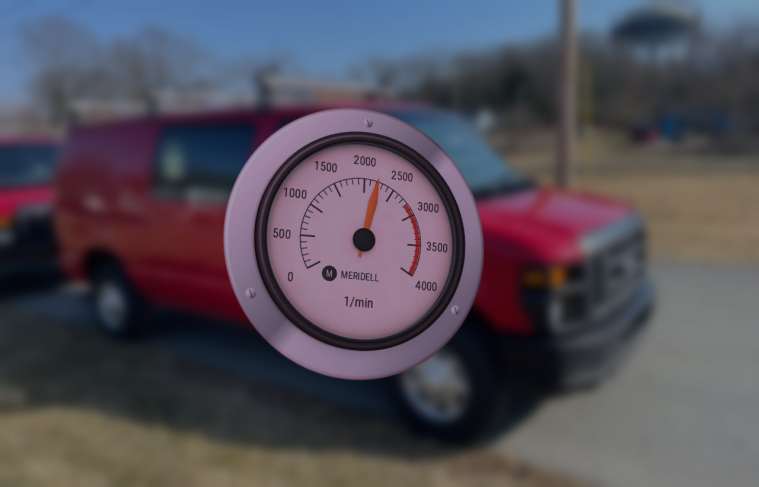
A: 2200 rpm
